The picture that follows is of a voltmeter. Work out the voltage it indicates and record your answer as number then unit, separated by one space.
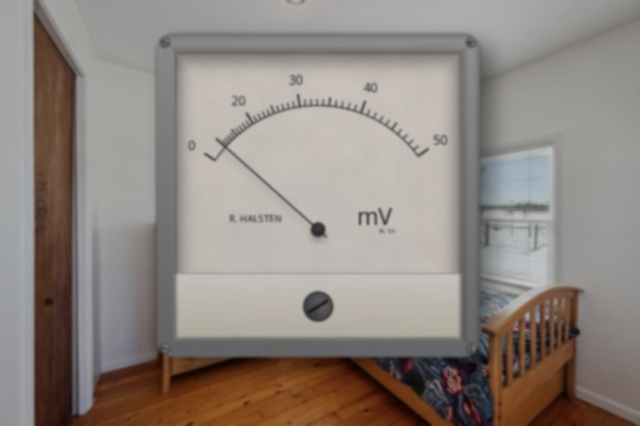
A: 10 mV
